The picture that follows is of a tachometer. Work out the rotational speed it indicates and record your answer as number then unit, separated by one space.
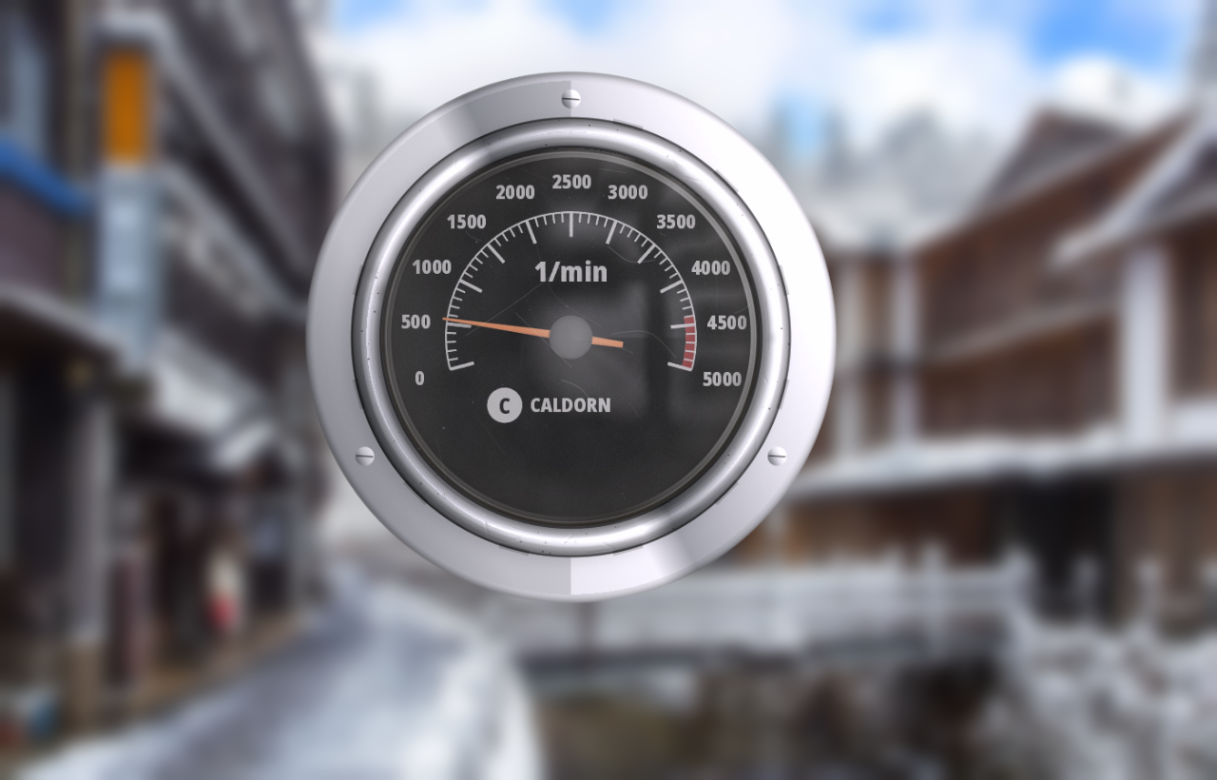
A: 550 rpm
